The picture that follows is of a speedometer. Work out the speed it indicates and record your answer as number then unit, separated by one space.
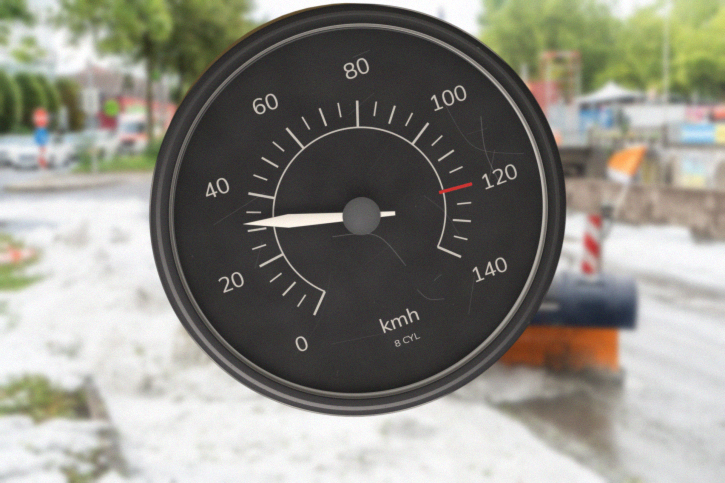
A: 32.5 km/h
